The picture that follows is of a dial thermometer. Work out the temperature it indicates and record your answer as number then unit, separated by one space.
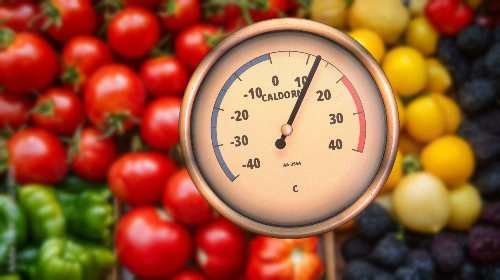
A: 12.5 °C
